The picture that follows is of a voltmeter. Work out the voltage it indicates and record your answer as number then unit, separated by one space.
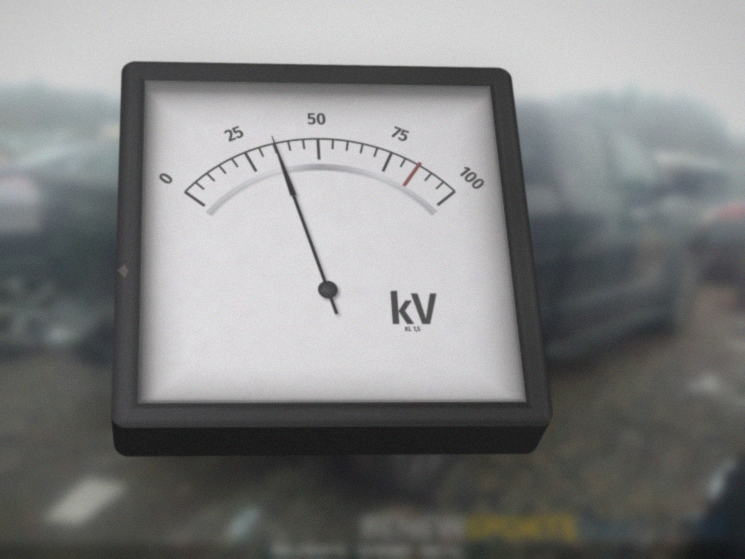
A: 35 kV
